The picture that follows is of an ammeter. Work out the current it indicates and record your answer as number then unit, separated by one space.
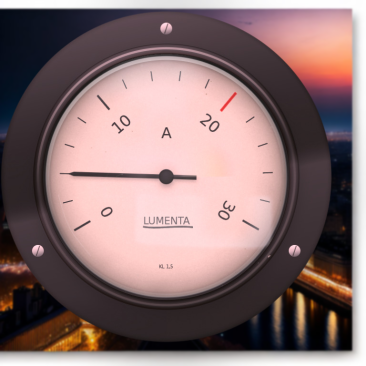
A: 4 A
